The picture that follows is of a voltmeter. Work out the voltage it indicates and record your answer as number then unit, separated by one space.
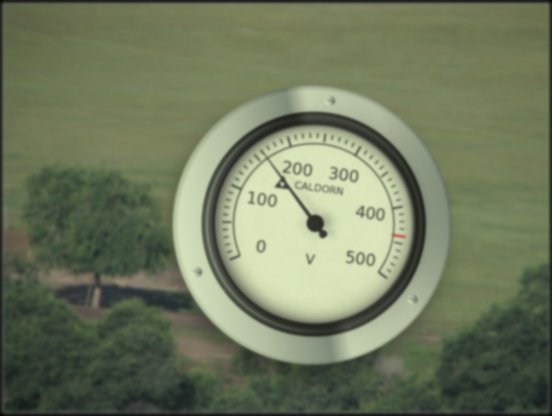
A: 160 V
